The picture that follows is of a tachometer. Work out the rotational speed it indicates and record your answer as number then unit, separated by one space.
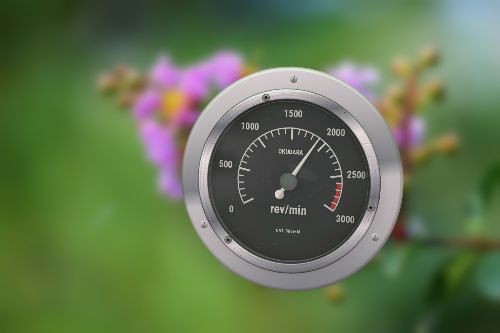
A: 1900 rpm
